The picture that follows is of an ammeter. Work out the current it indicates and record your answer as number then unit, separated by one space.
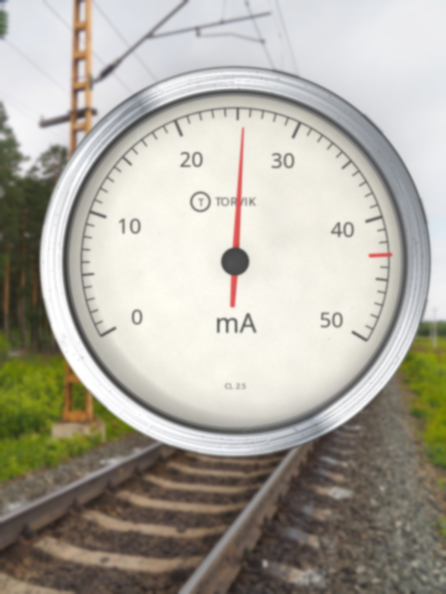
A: 25.5 mA
